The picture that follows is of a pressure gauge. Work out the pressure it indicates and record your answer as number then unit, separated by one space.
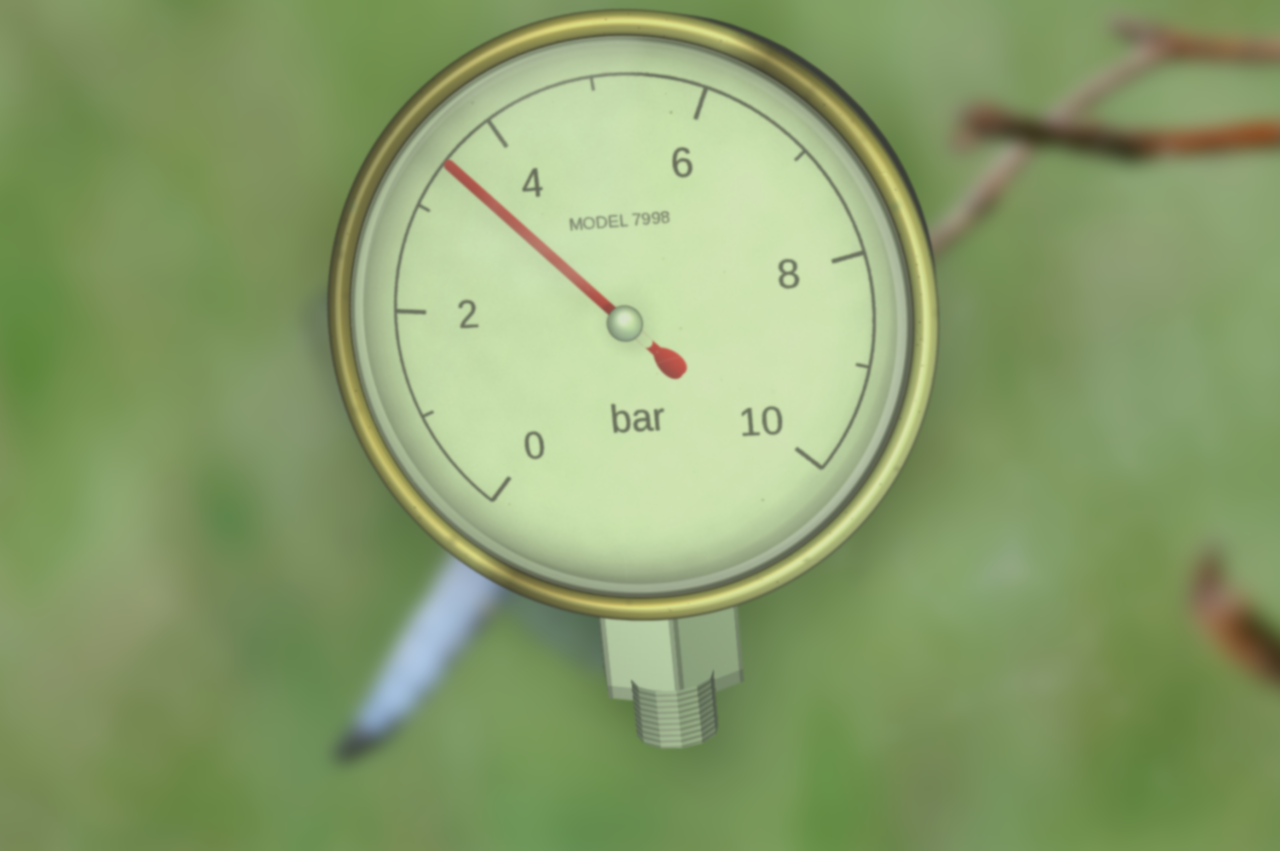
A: 3.5 bar
